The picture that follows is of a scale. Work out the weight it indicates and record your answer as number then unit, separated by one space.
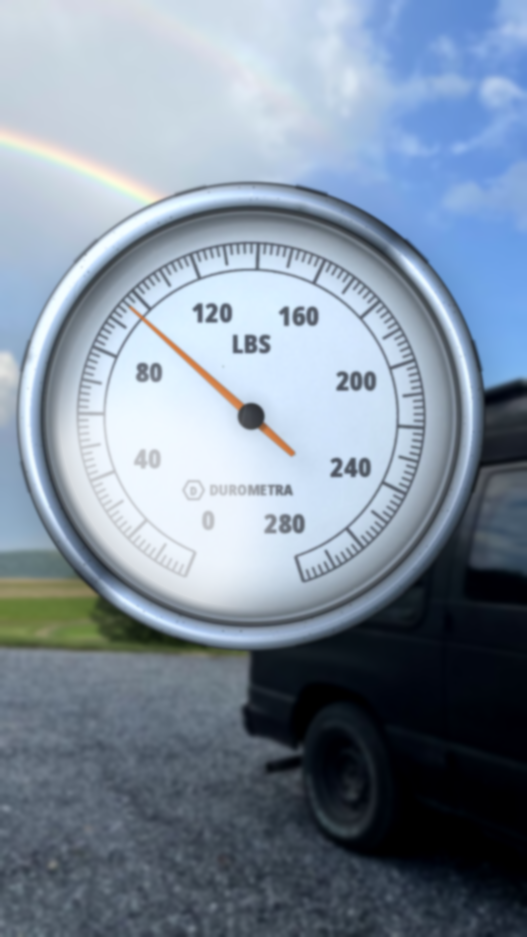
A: 96 lb
